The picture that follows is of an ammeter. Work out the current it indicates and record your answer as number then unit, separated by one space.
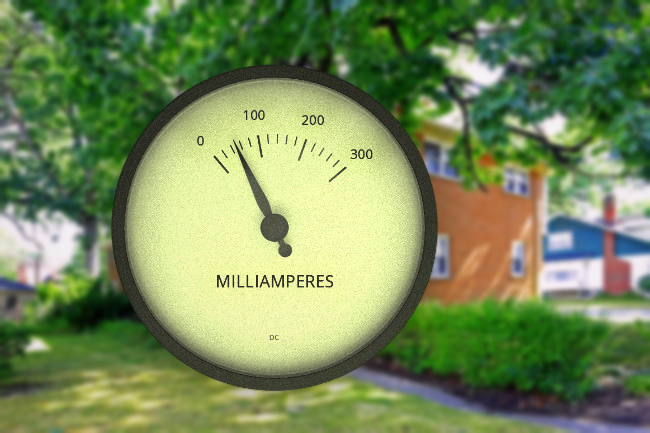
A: 50 mA
